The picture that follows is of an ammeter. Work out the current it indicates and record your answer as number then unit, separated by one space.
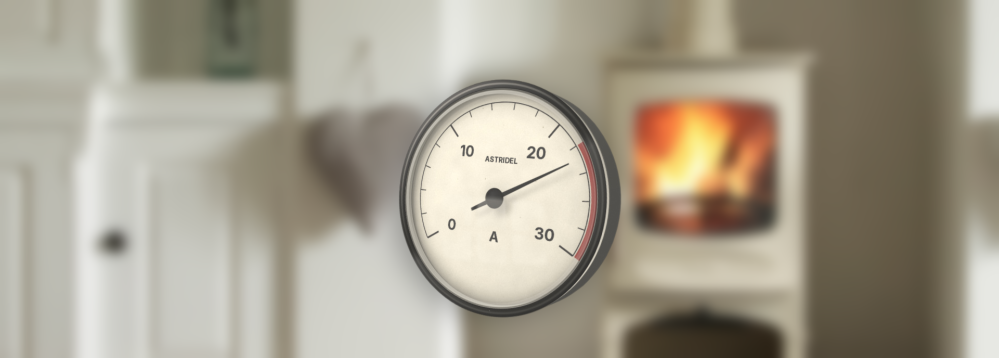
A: 23 A
